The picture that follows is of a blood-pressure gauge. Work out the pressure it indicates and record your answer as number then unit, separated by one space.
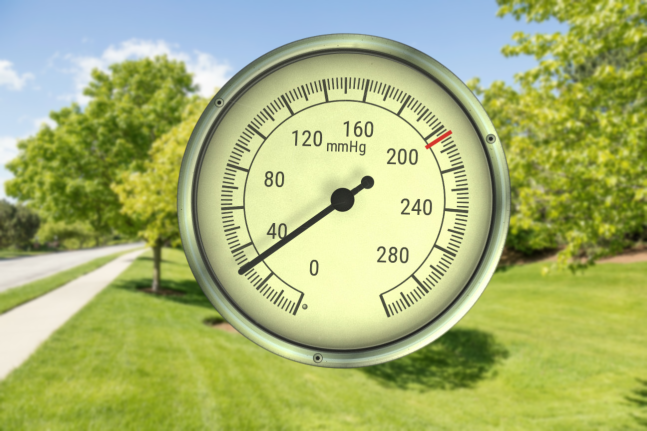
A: 30 mmHg
